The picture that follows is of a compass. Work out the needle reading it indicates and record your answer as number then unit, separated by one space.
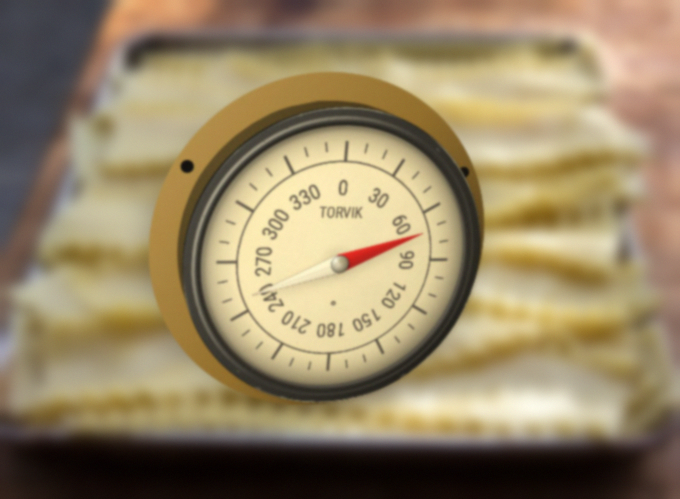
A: 70 °
